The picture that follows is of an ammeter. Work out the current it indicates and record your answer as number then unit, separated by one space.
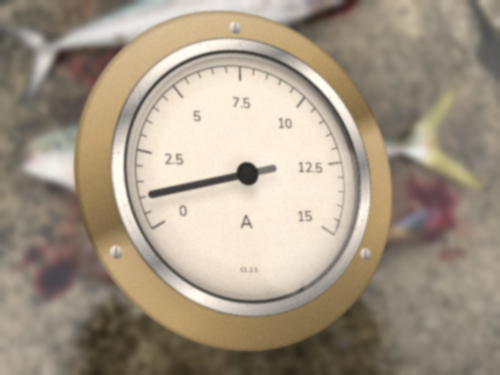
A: 1 A
